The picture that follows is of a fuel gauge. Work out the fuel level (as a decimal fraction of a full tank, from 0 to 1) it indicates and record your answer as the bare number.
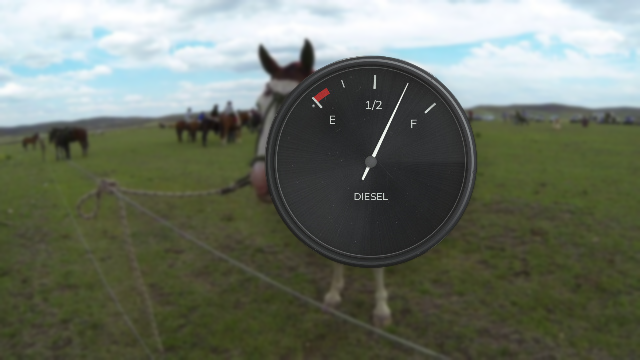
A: 0.75
